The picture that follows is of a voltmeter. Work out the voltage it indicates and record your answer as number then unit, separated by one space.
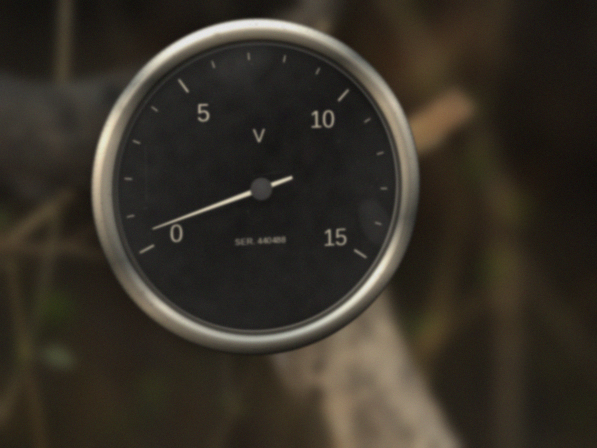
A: 0.5 V
